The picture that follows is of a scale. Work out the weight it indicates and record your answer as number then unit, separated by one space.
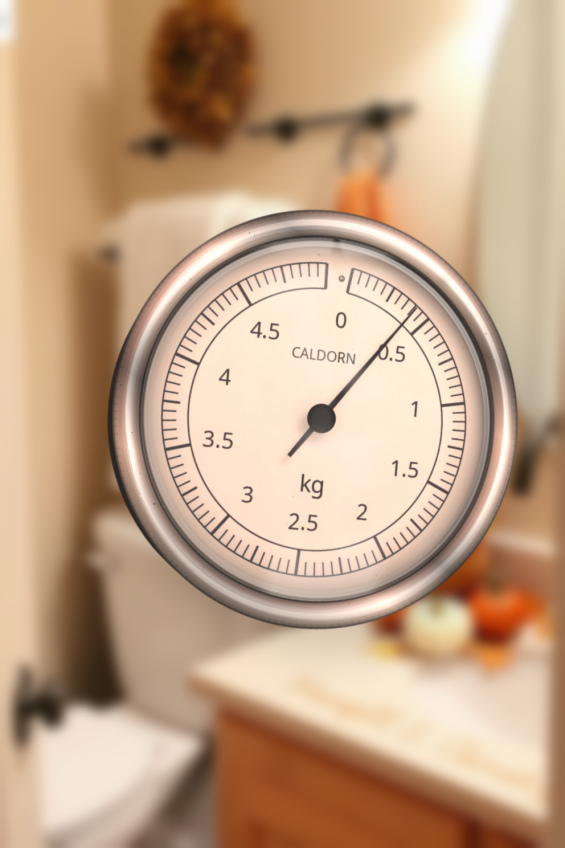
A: 0.4 kg
